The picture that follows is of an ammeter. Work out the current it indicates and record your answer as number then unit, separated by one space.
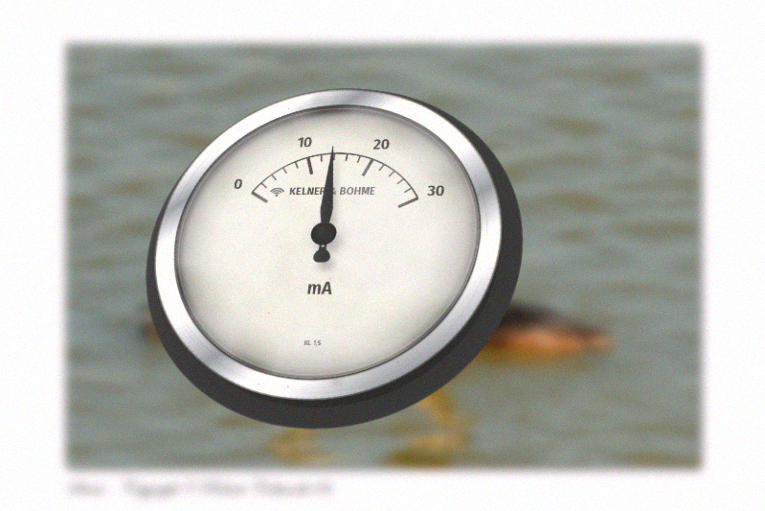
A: 14 mA
